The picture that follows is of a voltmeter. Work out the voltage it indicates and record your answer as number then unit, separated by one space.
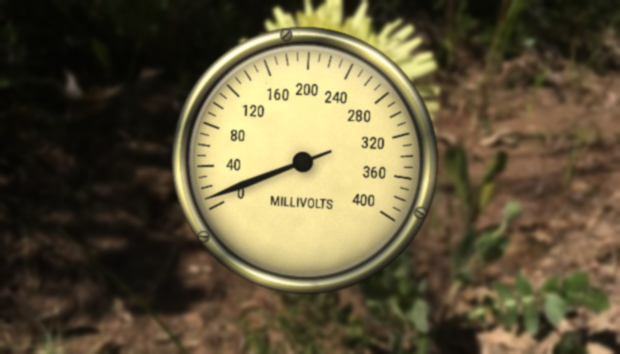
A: 10 mV
